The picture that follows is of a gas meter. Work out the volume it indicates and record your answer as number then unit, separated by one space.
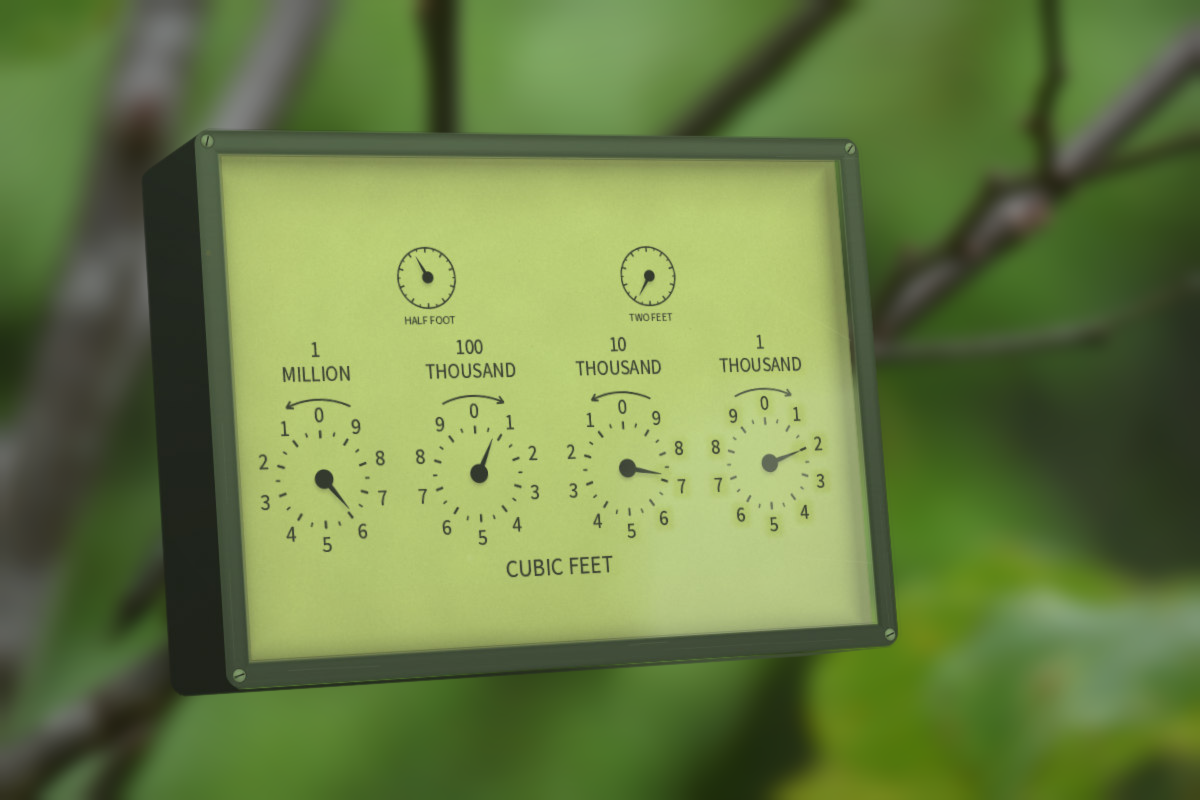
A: 607200 ft³
